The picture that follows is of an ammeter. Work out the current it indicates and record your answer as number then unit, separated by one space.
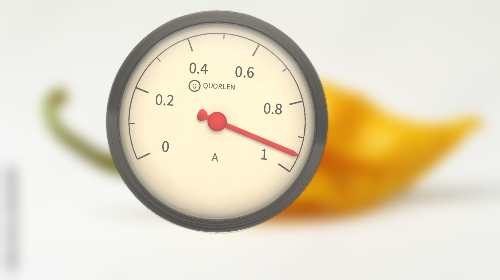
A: 0.95 A
